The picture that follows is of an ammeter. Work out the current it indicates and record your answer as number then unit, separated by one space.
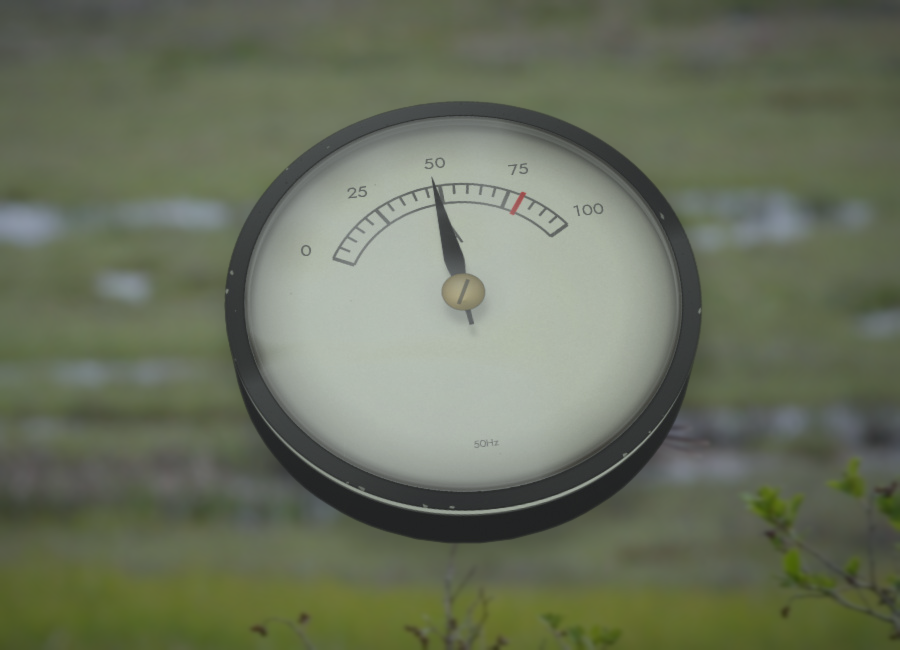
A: 47.5 A
